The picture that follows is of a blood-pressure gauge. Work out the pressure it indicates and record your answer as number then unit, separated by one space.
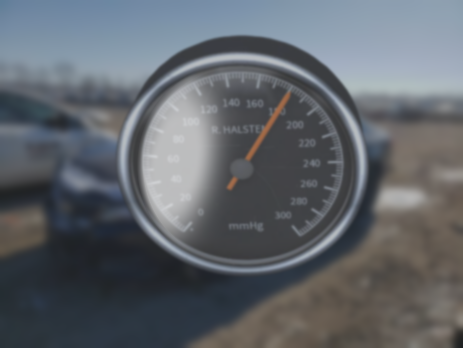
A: 180 mmHg
